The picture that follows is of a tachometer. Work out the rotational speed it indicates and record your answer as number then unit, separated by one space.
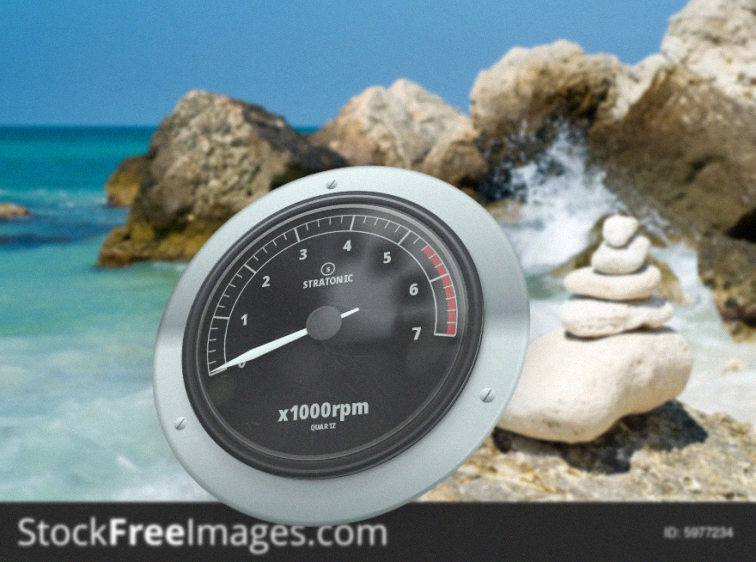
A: 0 rpm
